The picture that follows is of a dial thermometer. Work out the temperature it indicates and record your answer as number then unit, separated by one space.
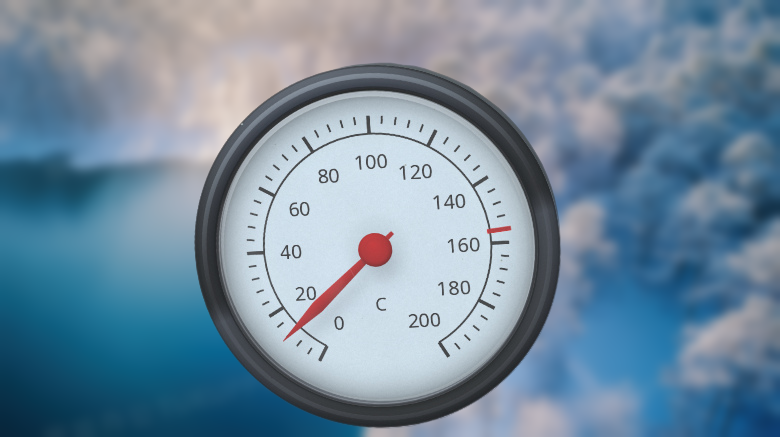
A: 12 °C
